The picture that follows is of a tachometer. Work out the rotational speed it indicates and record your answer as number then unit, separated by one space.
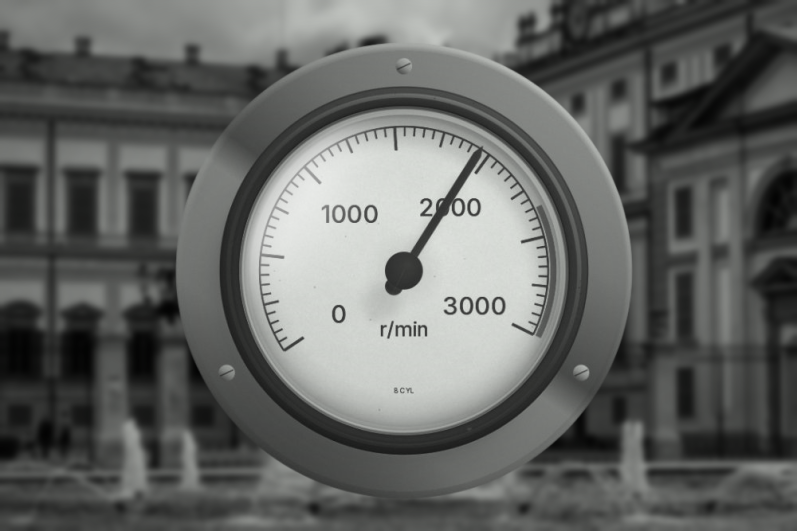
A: 1950 rpm
